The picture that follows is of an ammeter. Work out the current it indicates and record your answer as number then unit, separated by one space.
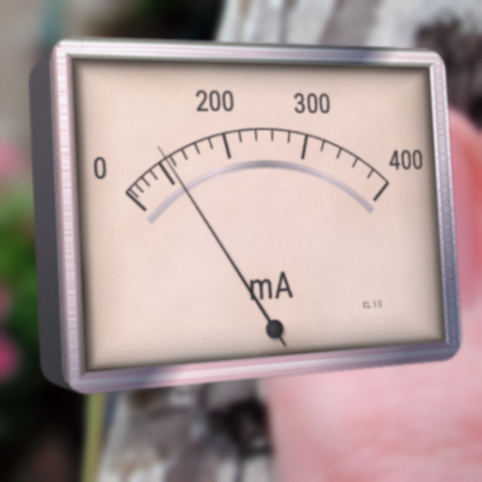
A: 110 mA
